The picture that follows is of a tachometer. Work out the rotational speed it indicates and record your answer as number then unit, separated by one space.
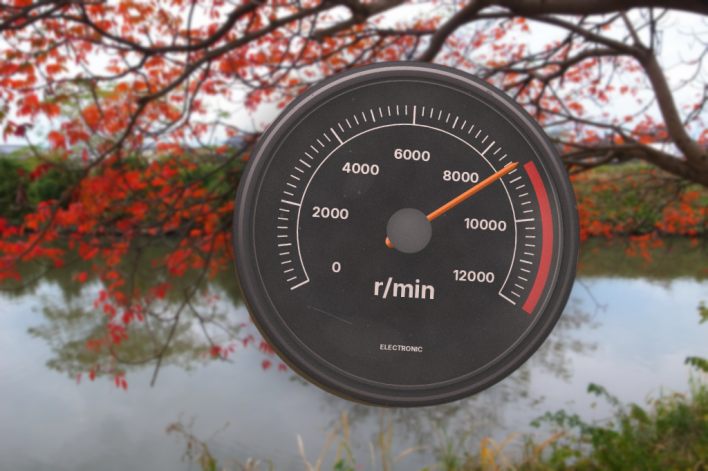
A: 8700 rpm
